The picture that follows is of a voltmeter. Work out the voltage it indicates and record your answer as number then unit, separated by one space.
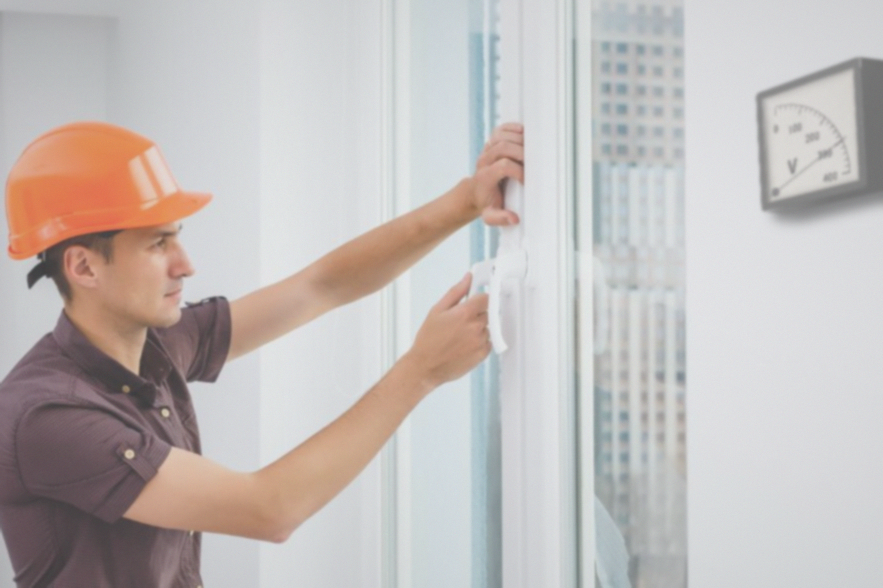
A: 300 V
